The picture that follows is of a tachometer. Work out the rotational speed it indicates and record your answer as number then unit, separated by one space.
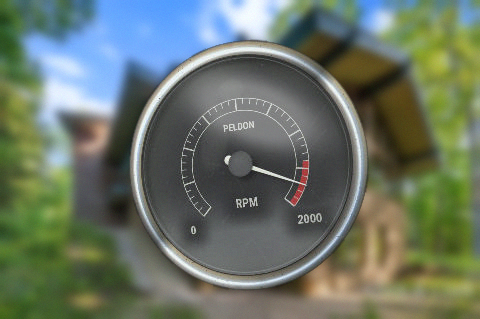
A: 1850 rpm
